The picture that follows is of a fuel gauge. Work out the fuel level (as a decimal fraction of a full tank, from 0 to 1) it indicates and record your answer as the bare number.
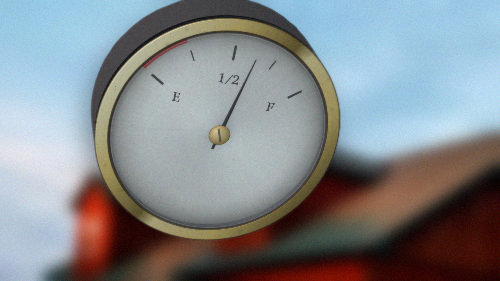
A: 0.625
